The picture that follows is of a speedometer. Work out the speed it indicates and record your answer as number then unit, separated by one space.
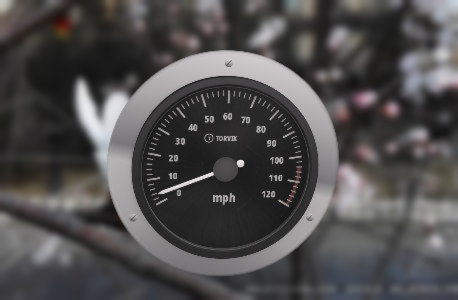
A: 4 mph
